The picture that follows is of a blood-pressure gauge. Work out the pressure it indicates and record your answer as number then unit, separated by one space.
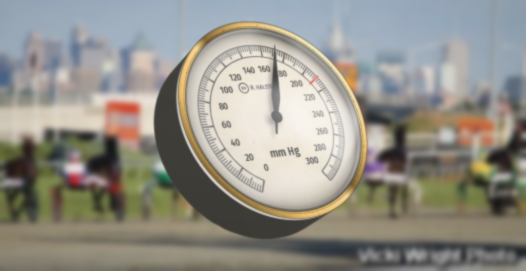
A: 170 mmHg
